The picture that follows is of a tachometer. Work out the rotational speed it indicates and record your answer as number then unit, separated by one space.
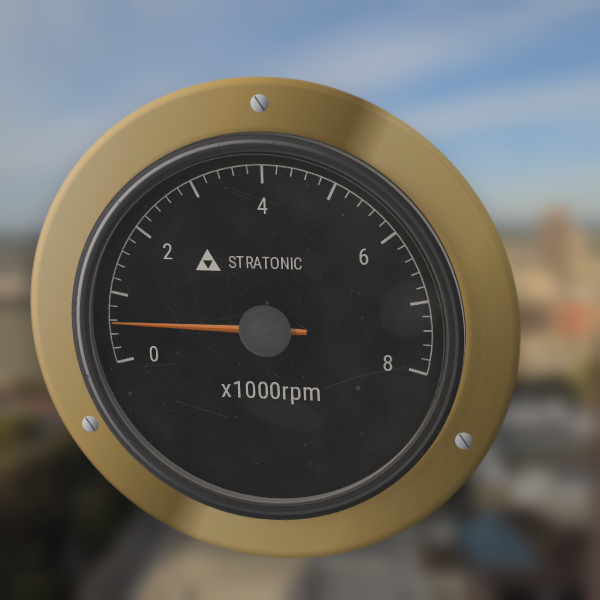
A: 600 rpm
